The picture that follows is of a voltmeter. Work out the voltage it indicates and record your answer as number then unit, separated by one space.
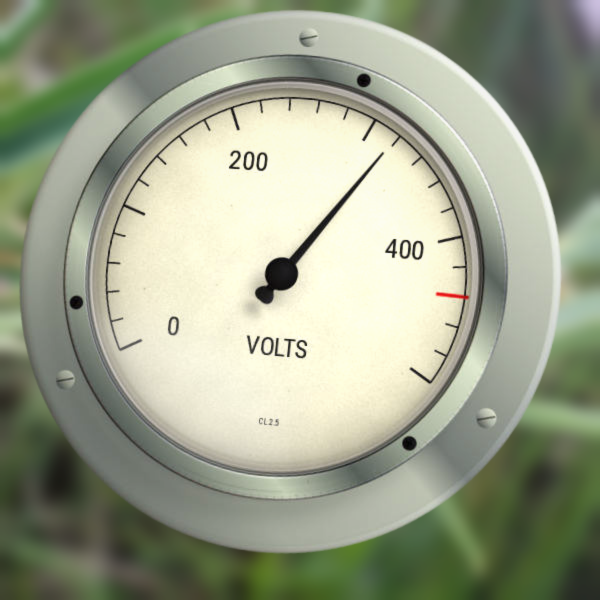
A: 320 V
